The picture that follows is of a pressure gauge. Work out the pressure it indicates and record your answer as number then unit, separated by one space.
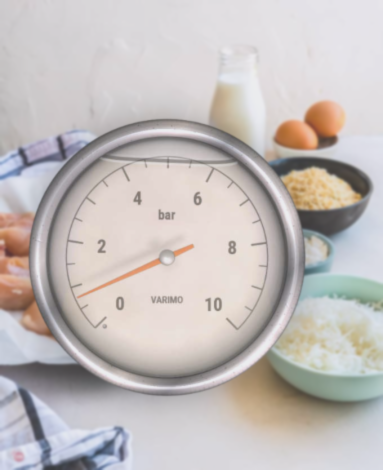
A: 0.75 bar
